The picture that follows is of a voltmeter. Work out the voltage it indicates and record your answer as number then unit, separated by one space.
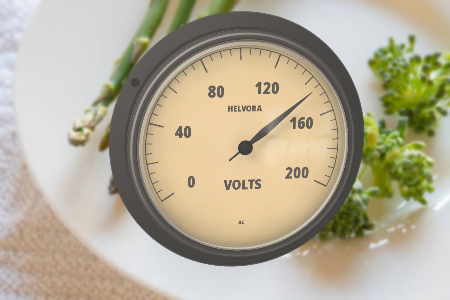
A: 145 V
